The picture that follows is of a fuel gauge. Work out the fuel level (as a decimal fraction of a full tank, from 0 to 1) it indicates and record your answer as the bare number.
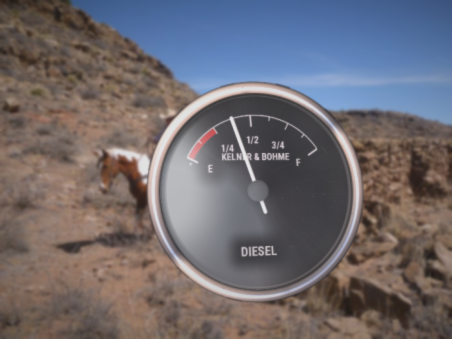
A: 0.375
